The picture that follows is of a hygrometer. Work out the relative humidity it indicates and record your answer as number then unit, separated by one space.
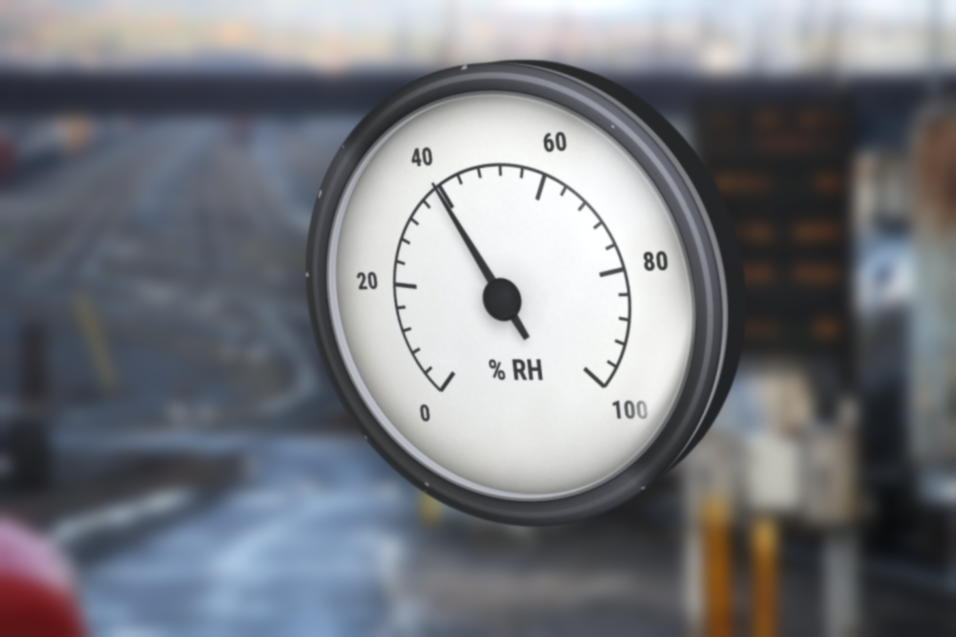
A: 40 %
